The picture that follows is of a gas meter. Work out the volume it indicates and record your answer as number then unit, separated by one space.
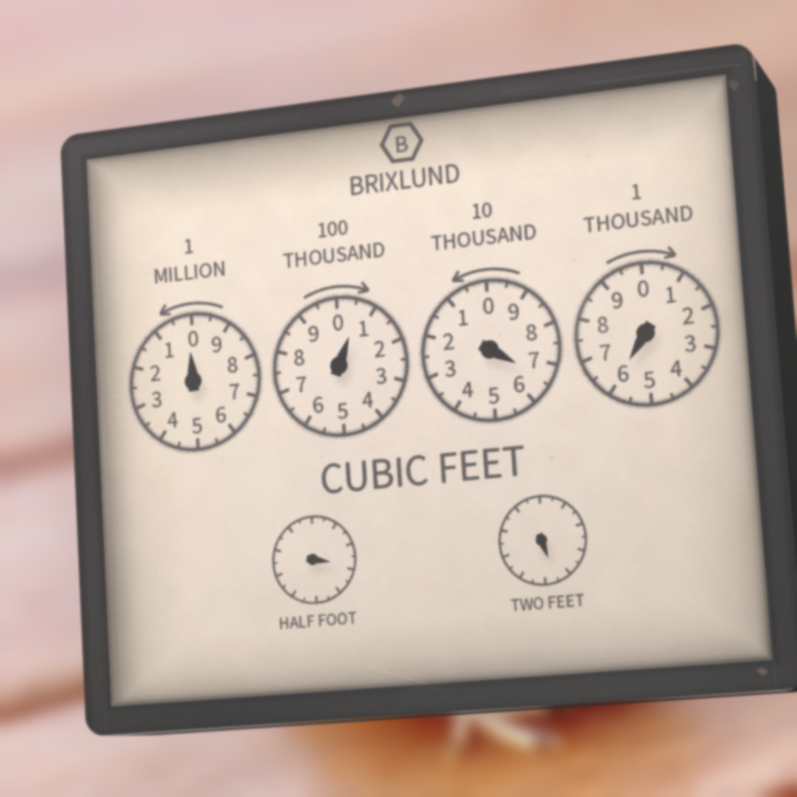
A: 6600 ft³
